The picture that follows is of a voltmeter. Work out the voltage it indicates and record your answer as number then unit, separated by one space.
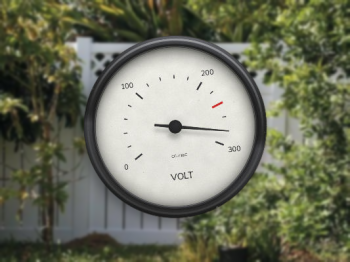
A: 280 V
